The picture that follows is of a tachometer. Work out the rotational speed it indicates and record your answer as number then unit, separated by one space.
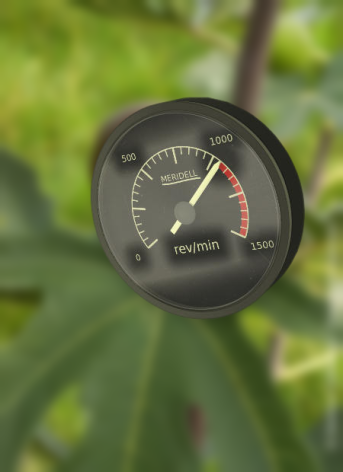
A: 1050 rpm
